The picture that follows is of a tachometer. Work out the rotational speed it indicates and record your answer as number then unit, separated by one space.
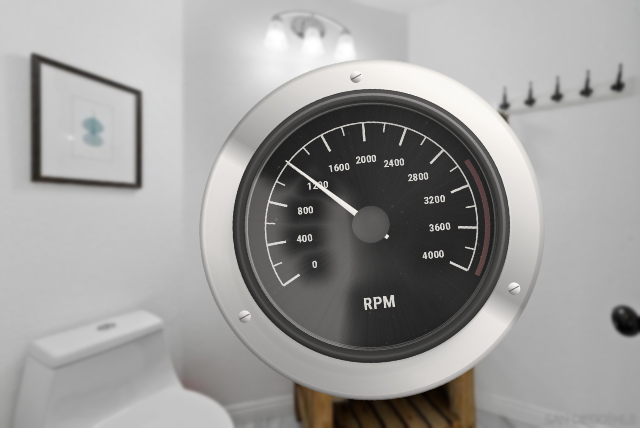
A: 1200 rpm
